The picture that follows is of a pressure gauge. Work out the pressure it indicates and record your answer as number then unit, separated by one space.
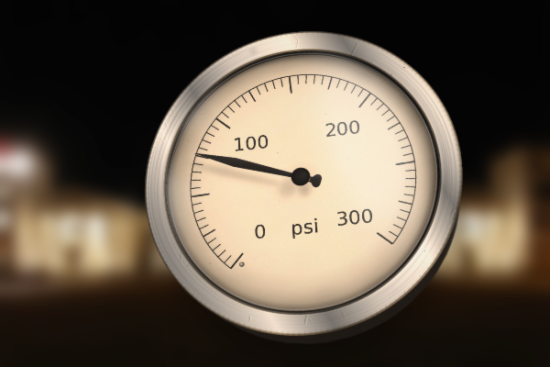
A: 75 psi
